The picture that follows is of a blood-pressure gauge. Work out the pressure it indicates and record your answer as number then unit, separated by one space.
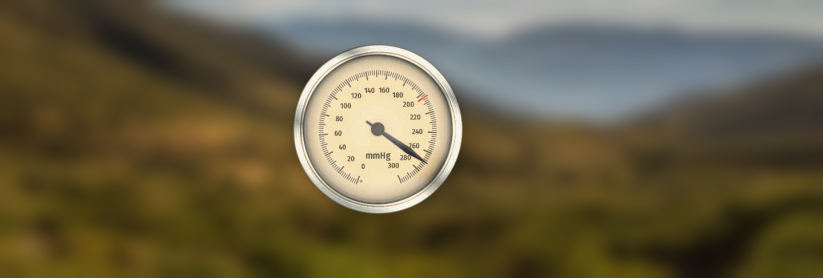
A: 270 mmHg
